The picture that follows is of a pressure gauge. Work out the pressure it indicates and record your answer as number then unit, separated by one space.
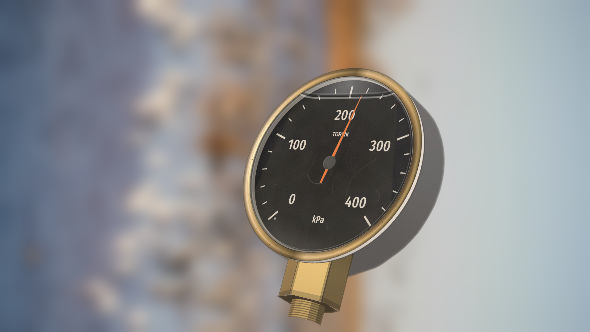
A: 220 kPa
